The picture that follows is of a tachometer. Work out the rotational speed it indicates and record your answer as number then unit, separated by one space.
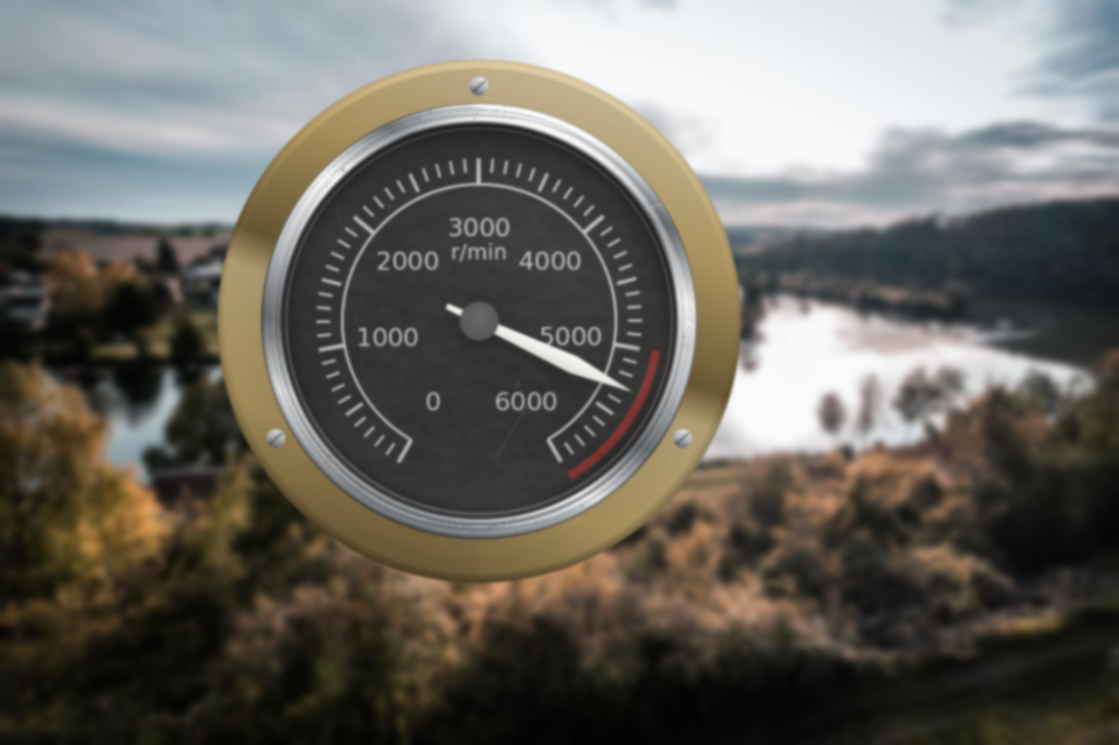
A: 5300 rpm
